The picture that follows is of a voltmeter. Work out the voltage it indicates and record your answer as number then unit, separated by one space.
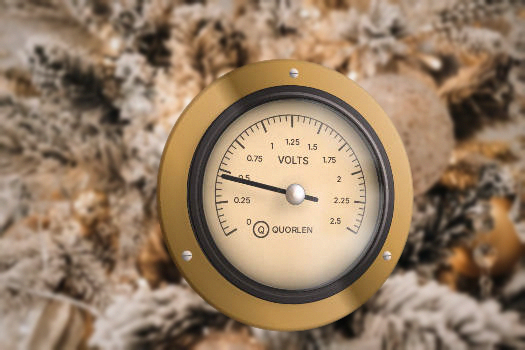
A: 0.45 V
